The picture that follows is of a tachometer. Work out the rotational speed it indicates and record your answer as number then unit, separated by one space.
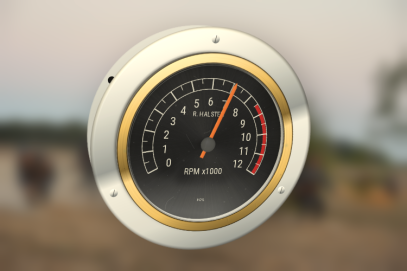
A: 7000 rpm
